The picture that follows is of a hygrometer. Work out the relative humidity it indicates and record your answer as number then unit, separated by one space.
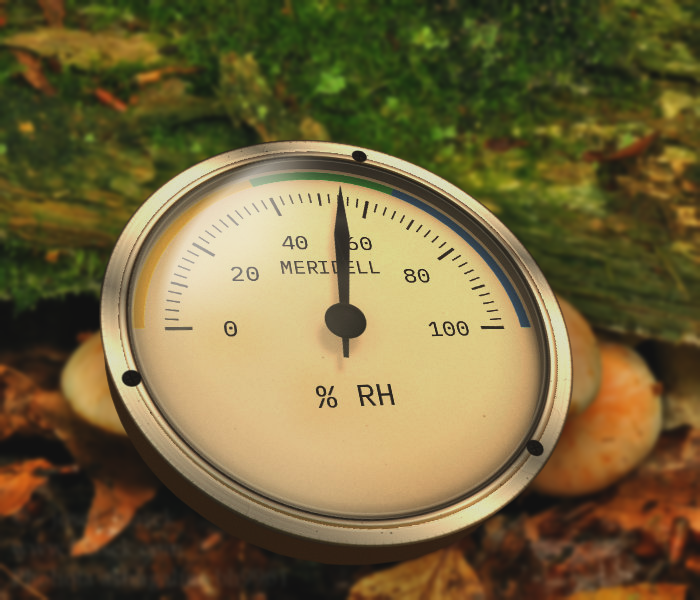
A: 54 %
